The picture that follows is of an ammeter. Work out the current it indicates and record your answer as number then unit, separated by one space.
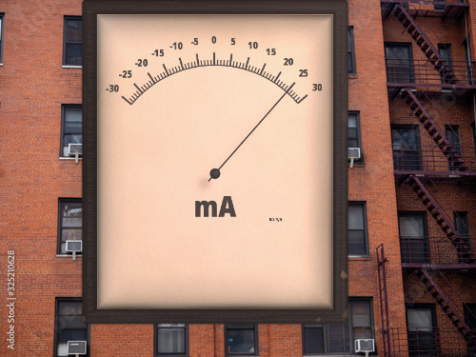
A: 25 mA
